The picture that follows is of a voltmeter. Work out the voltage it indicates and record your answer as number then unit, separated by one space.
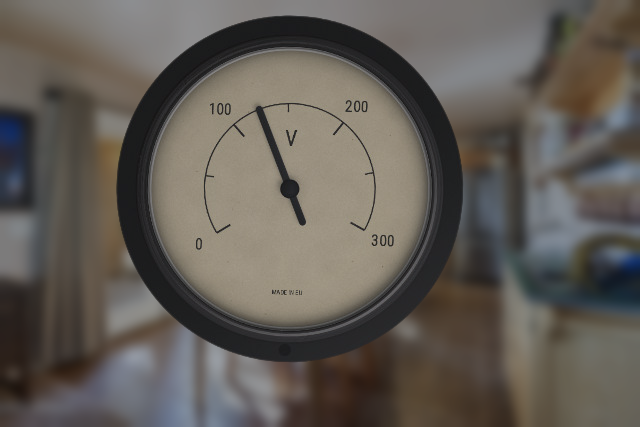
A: 125 V
